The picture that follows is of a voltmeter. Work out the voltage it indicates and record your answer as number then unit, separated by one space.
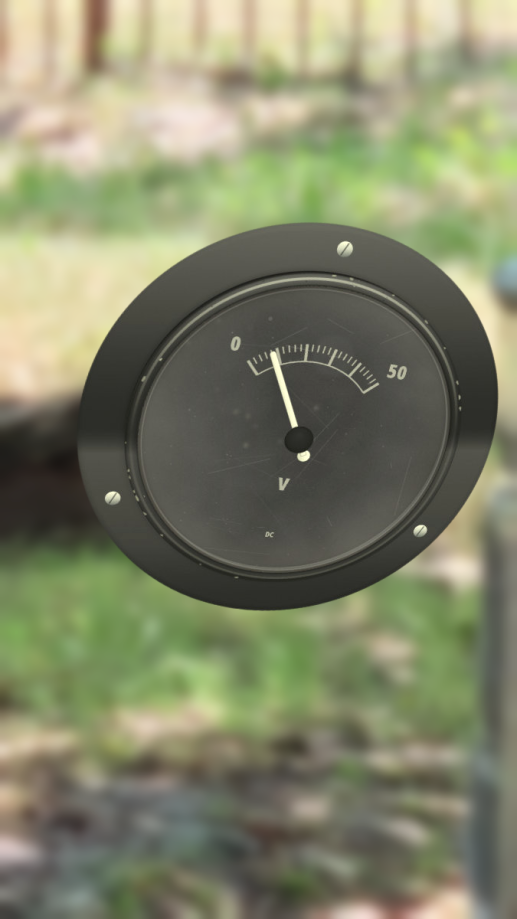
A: 8 V
